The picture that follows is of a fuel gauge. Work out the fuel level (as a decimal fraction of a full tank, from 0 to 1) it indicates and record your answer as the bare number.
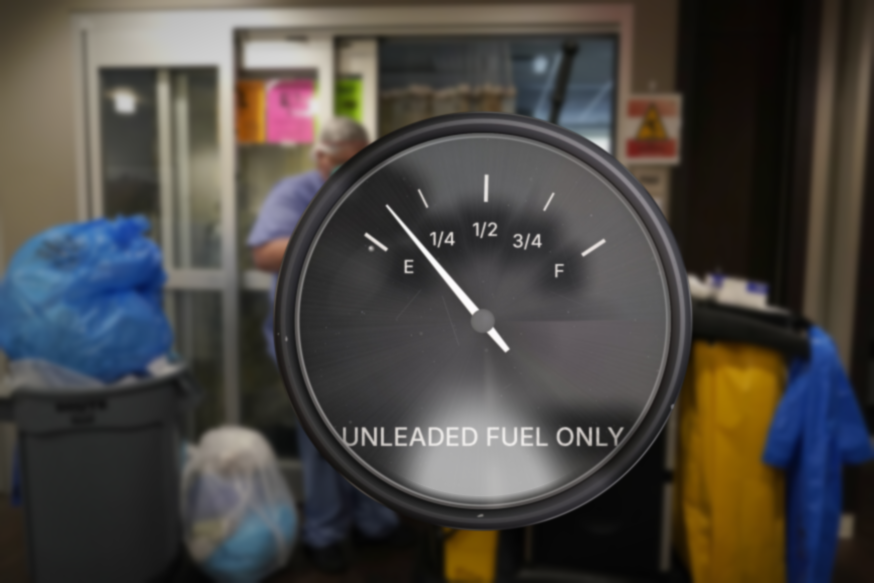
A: 0.125
